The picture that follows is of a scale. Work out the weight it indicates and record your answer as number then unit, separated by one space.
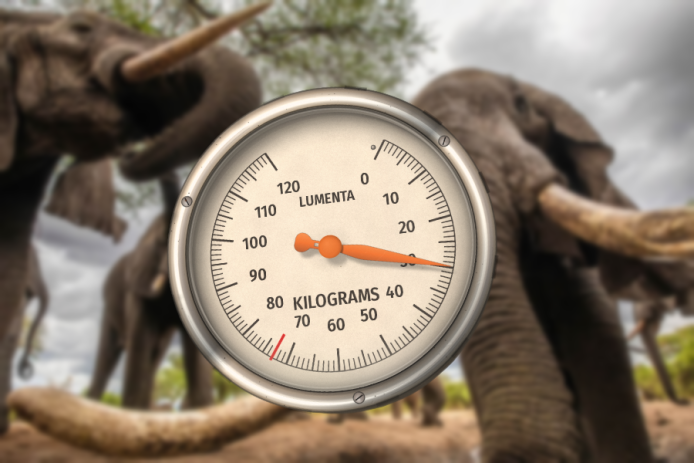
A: 30 kg
